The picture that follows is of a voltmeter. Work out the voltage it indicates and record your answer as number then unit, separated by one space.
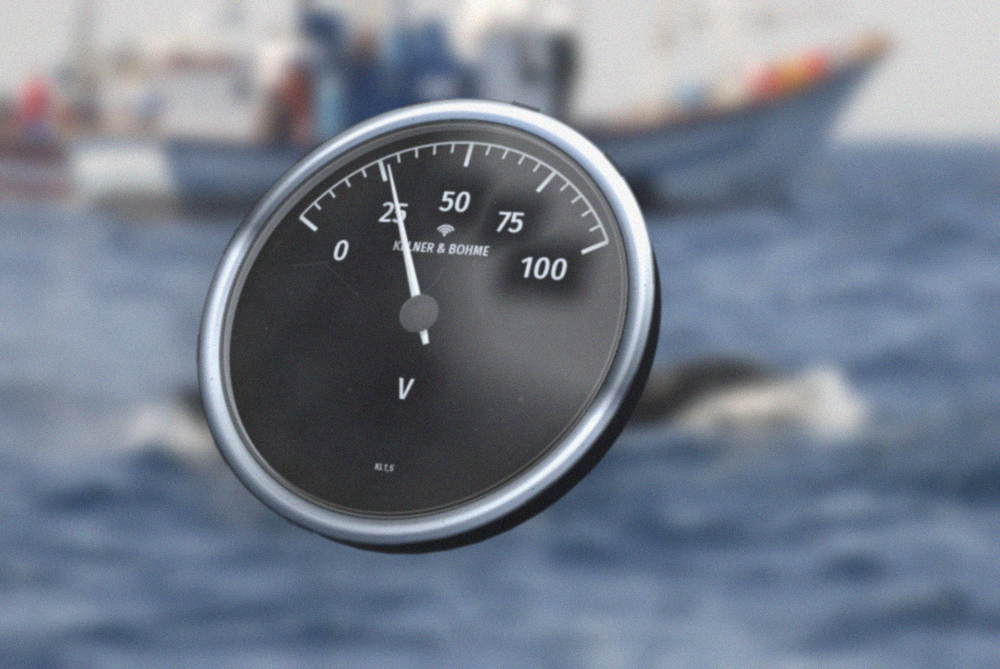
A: 27.5 V
